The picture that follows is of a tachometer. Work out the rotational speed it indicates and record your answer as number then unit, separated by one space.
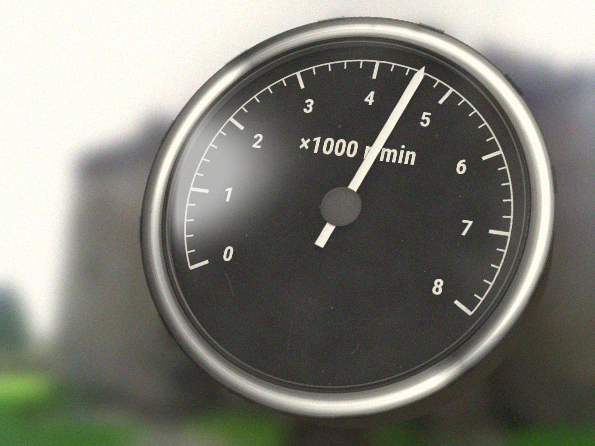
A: 4600 rpm
